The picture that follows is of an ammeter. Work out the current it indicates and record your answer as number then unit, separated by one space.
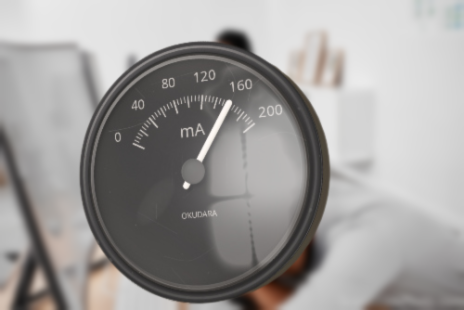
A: 160 mA
